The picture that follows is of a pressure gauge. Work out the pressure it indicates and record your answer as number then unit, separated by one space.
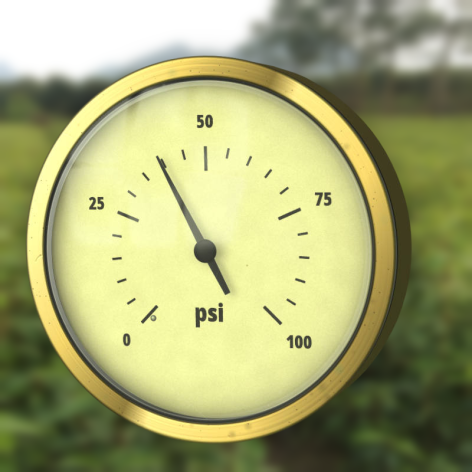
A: 40 psi
